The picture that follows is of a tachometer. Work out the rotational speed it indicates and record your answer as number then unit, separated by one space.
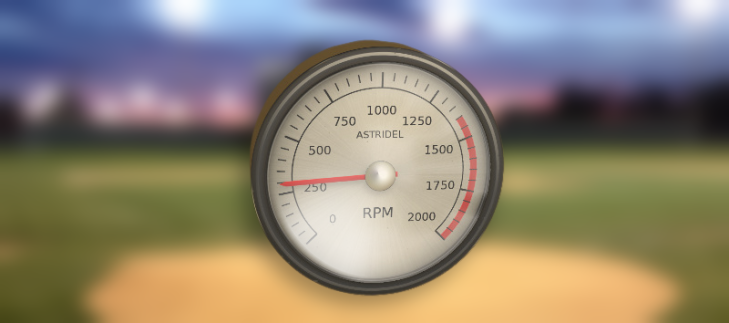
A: 300 rpm
